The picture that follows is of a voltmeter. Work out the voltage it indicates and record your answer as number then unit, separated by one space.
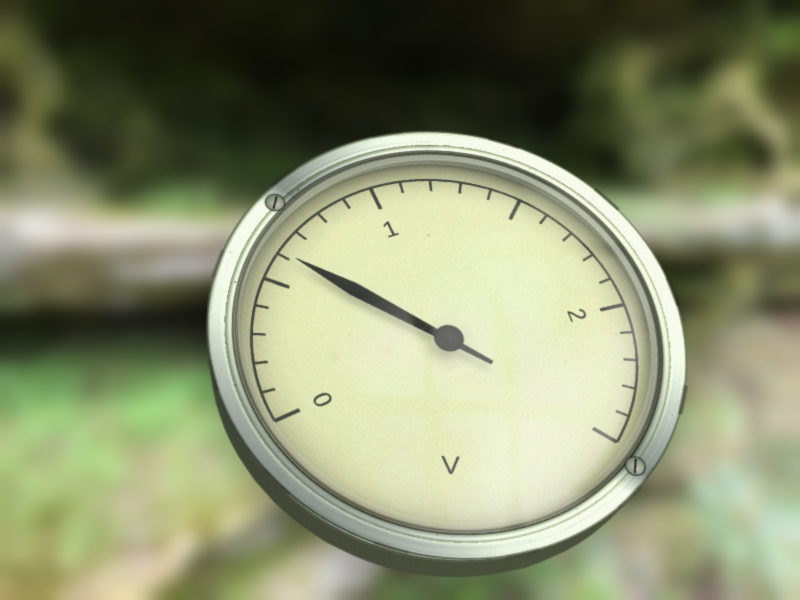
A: 0.6 V
